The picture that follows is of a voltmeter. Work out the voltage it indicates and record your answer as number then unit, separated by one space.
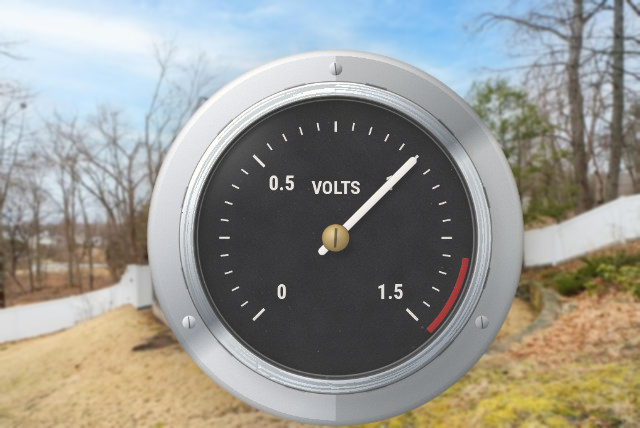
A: 1 V
